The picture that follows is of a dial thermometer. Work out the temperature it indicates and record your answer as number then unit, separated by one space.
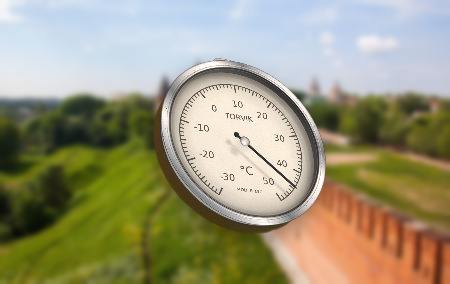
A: 45 °C
